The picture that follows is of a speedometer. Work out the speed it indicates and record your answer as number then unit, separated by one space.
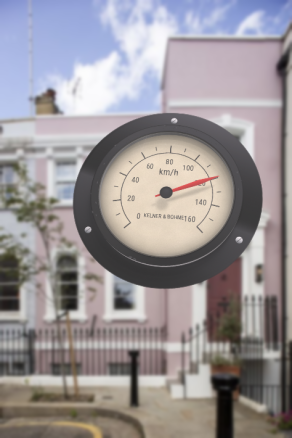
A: 120 km/h
